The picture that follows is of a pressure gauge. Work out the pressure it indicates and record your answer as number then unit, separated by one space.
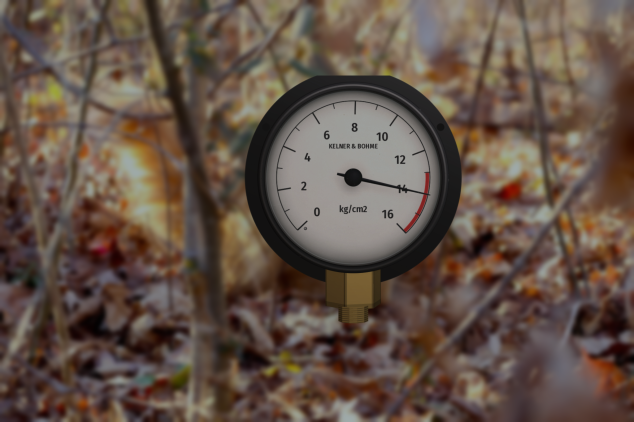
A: 14 kg/cm²
